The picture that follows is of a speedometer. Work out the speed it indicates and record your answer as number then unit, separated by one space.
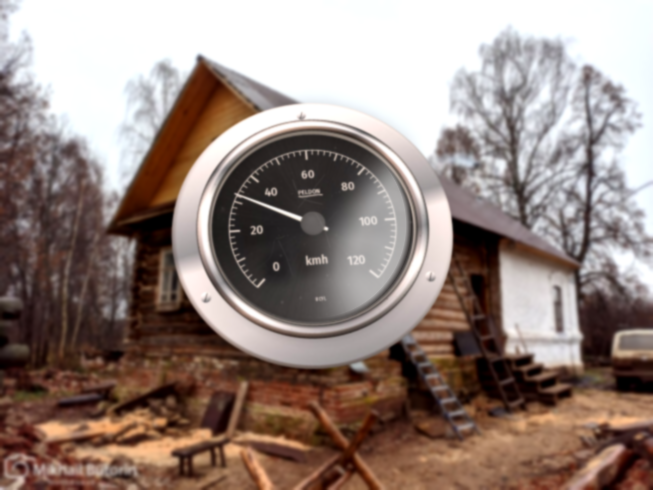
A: 32 km/h
